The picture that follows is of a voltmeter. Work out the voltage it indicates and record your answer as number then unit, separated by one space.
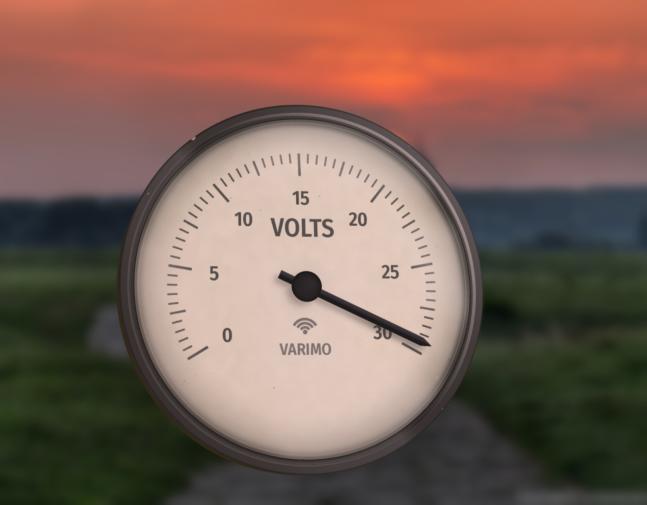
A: 29.5 V
